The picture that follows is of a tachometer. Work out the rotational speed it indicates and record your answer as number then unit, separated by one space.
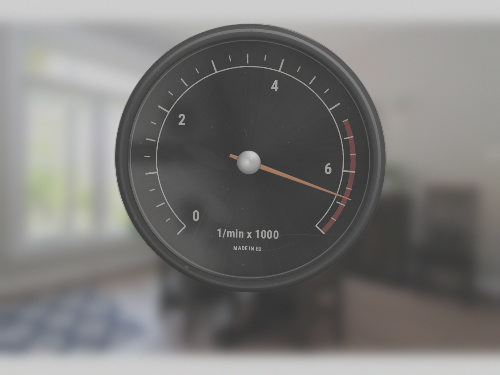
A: 6375 rpm
